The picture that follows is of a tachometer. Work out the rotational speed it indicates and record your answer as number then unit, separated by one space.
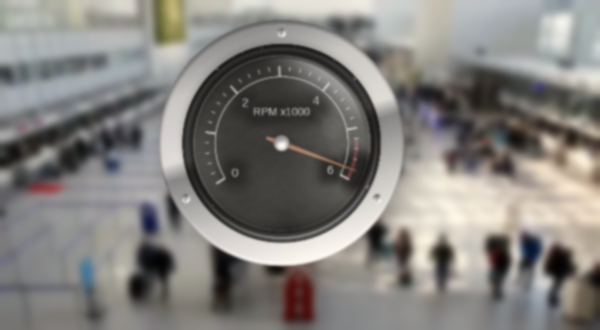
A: 5800 rpm
